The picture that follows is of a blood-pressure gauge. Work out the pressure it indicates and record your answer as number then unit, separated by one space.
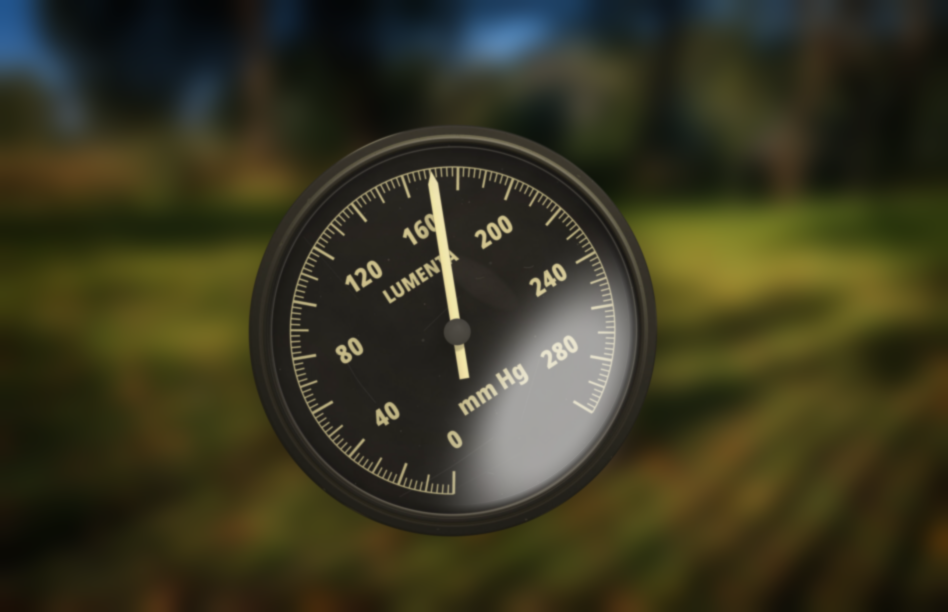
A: 170 mmHg
